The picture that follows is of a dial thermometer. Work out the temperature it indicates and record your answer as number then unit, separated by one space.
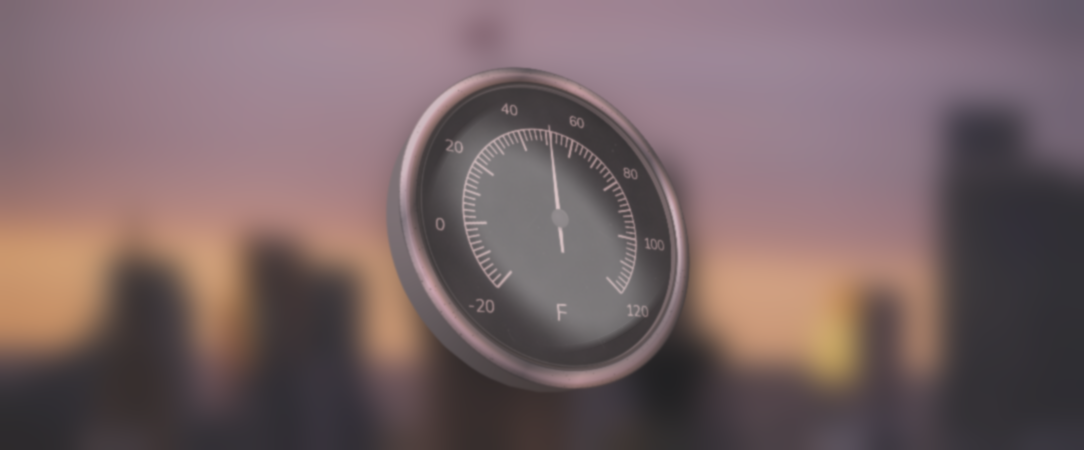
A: 50 °F
